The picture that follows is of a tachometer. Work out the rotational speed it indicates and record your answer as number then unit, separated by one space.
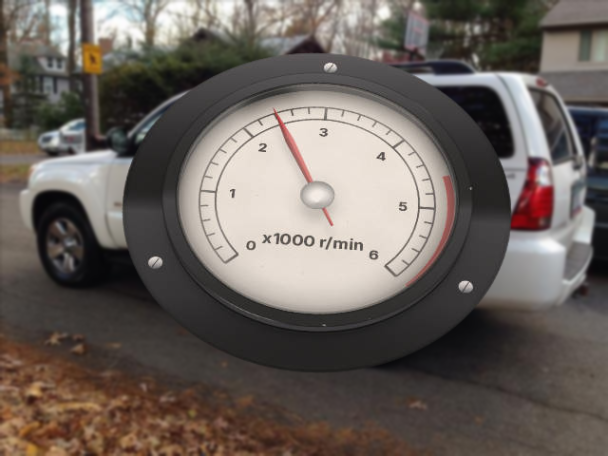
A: 2400 rpm
